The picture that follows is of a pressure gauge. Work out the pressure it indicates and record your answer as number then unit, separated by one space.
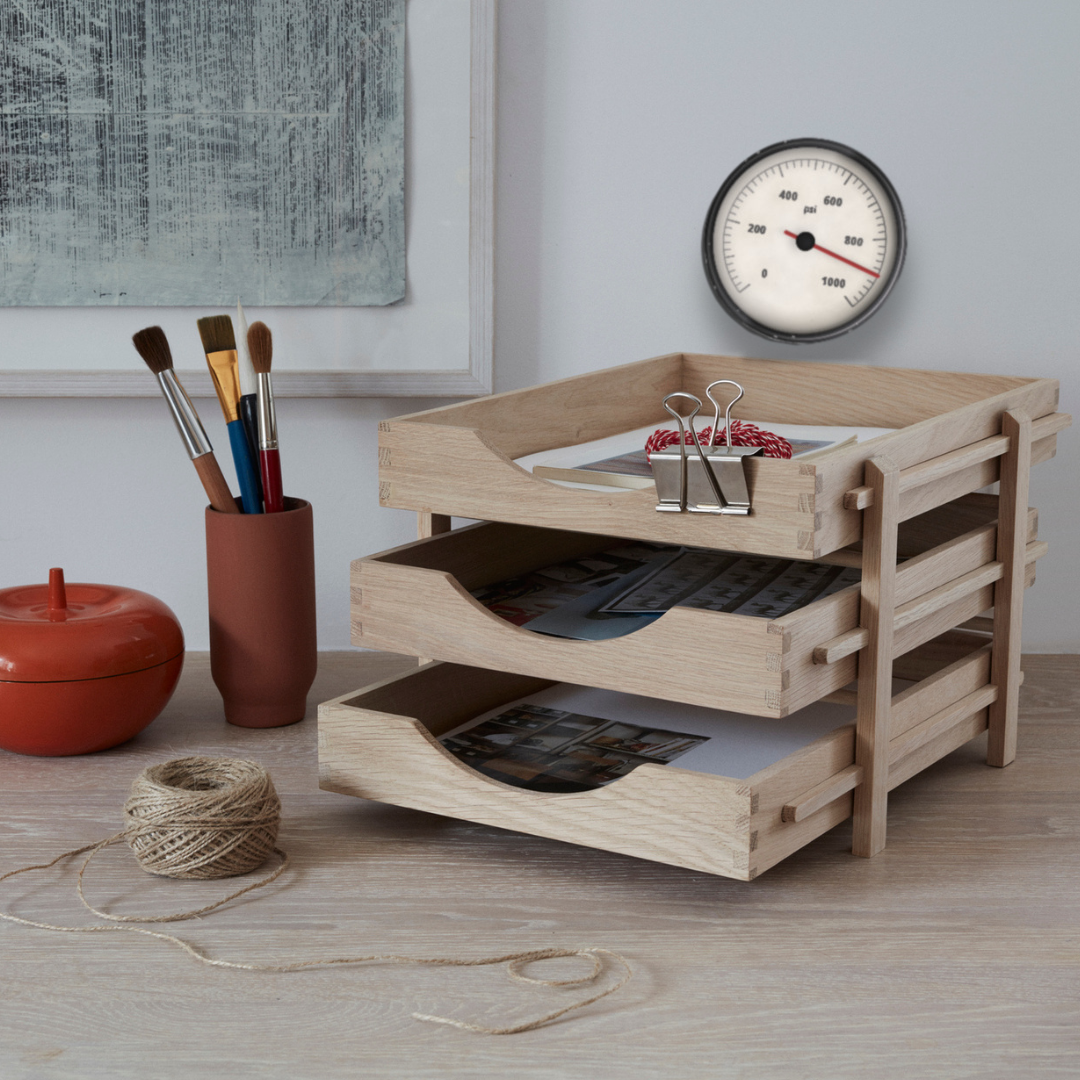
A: 900 psi
